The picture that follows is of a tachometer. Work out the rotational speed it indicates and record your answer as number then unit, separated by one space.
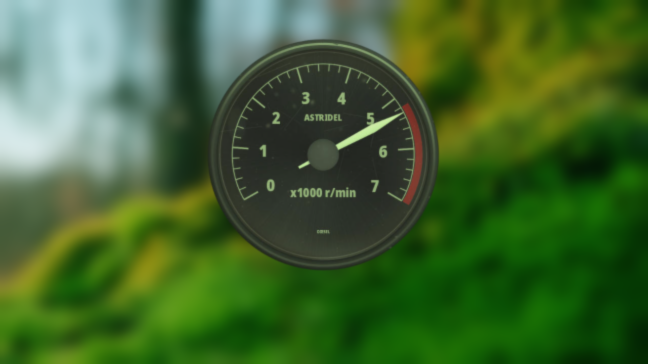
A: 5300 rpm
